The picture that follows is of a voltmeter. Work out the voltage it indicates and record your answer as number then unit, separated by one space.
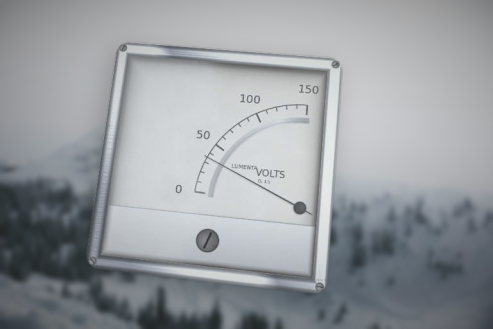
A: 35 V
